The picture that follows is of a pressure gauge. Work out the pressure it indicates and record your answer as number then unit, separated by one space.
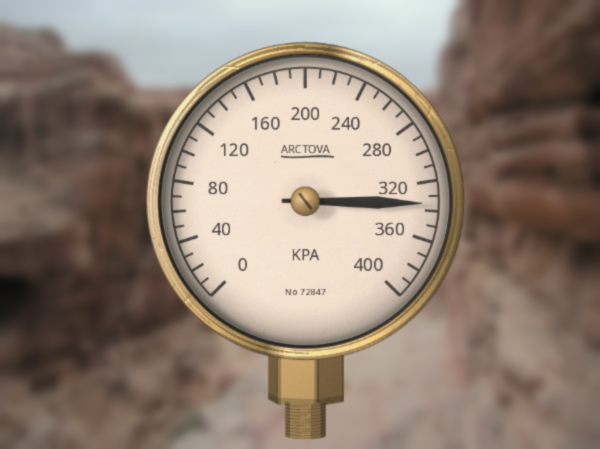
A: 335 kPa
